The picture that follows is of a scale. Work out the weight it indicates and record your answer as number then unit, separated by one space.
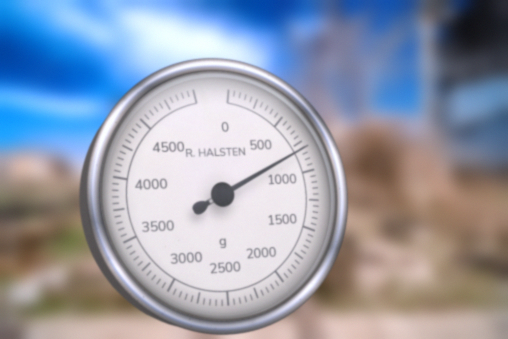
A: 800 g
